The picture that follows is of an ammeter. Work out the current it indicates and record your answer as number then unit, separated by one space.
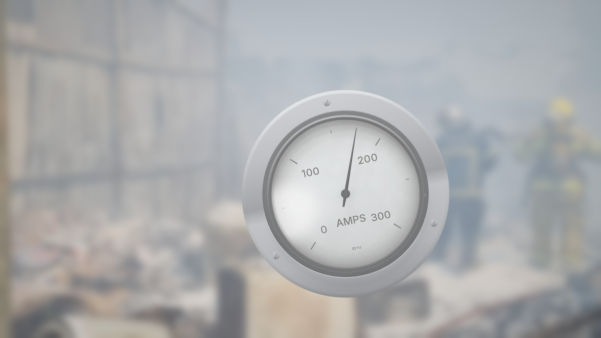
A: 175 A
